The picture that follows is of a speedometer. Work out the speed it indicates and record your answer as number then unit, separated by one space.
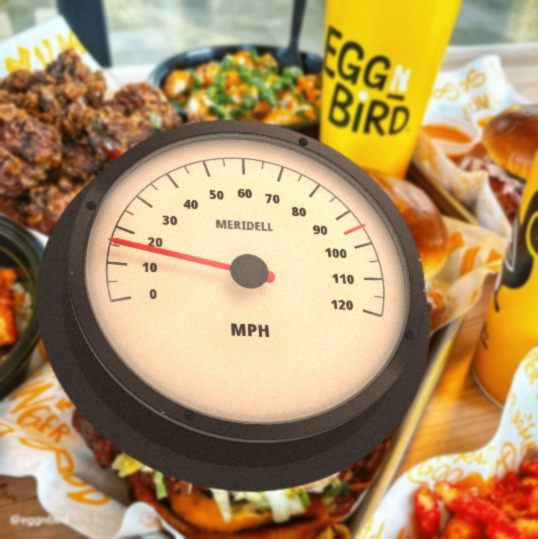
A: 15 mph
